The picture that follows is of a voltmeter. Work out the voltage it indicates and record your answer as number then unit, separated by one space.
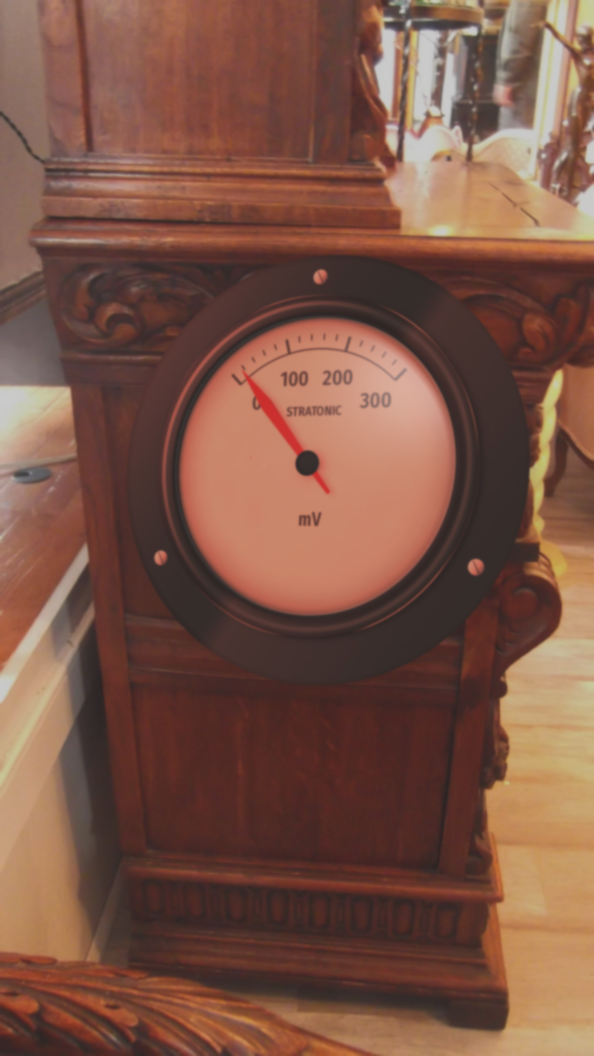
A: 20 mV
